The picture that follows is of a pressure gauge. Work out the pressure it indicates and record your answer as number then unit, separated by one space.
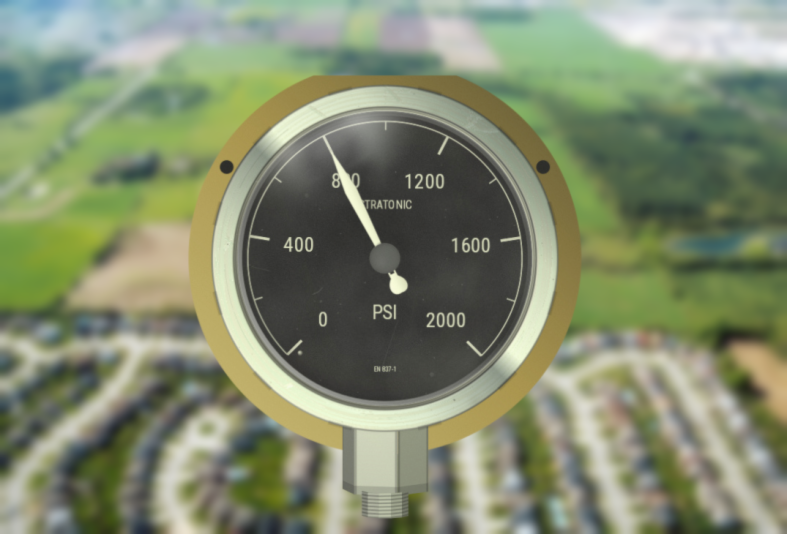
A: 800 psi
